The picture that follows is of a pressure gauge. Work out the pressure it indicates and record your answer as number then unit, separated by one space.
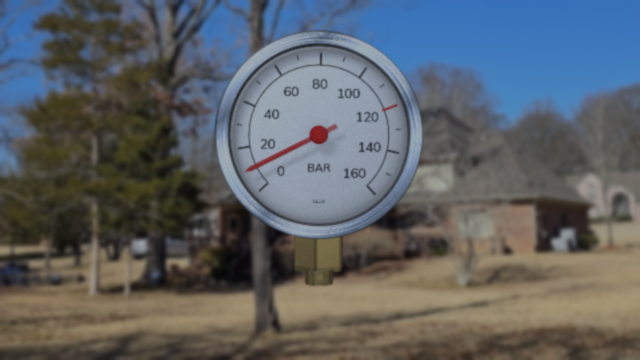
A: 10 bar
